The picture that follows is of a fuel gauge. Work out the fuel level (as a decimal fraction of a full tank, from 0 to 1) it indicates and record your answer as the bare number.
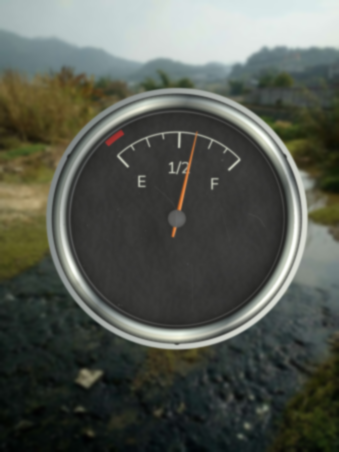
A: 0.625
